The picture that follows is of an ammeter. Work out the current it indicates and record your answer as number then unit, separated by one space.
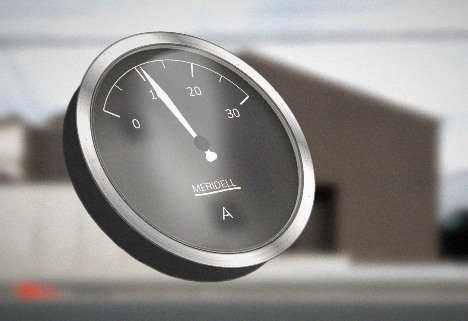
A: 10 A
